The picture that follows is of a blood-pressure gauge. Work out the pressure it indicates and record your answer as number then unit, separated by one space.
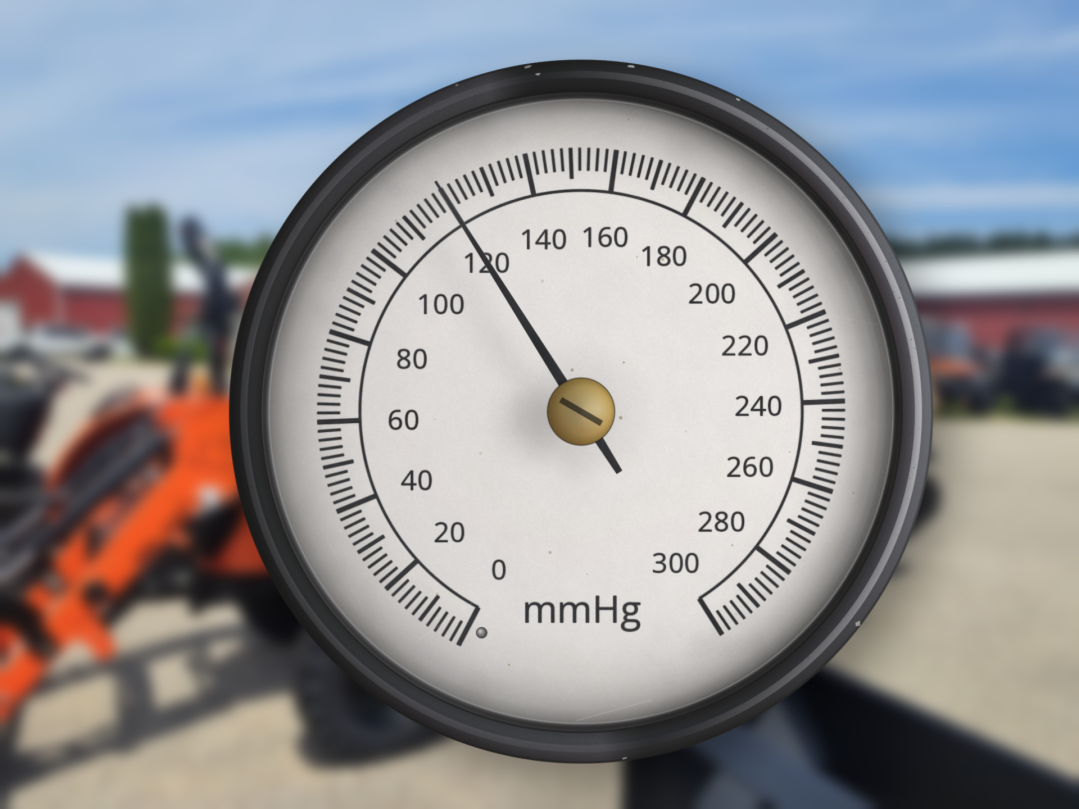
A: 120 mmHg
